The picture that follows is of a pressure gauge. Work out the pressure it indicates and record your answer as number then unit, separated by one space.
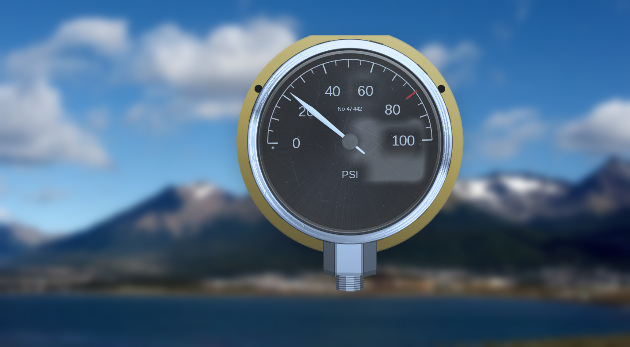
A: 22.5 psi
